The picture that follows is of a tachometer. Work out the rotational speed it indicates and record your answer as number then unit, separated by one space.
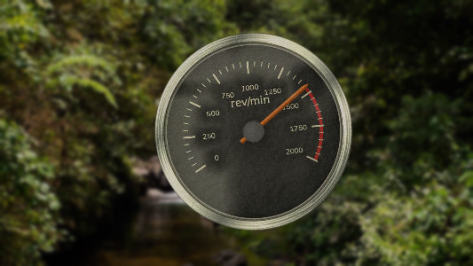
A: 1450 rpm
